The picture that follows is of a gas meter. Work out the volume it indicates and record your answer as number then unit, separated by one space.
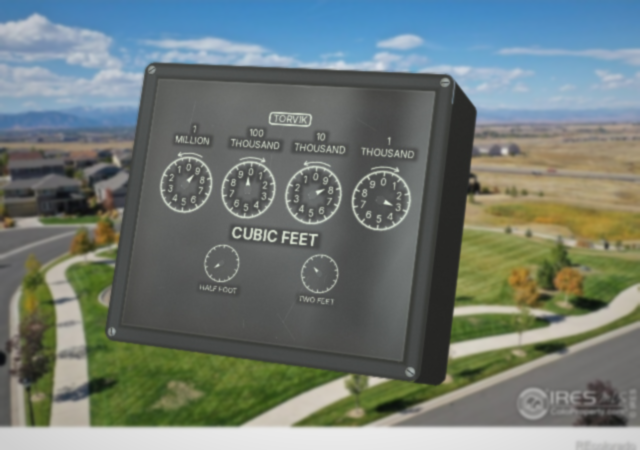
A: 898300 ft³
